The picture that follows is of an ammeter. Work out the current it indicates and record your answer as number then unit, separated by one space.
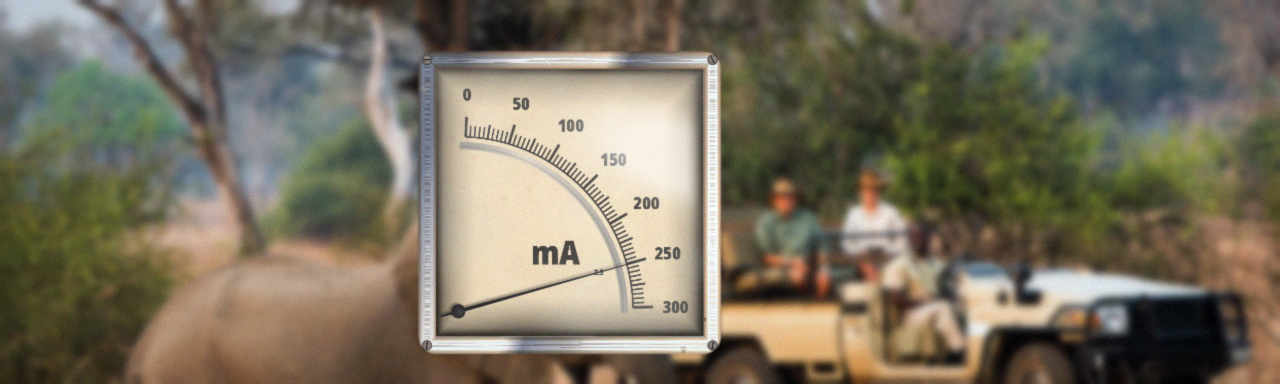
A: 250 mA
